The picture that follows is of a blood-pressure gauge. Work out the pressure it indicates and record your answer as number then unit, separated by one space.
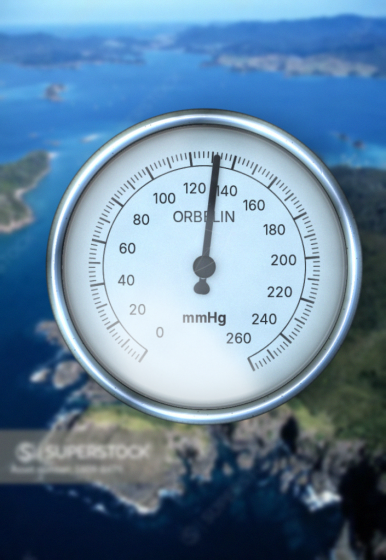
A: 132 mmHg
